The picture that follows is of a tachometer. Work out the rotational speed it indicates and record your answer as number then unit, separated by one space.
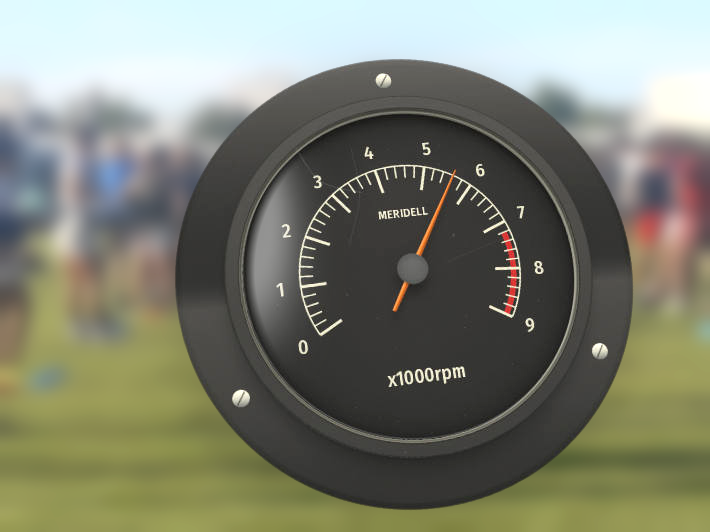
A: 5600 rpm
